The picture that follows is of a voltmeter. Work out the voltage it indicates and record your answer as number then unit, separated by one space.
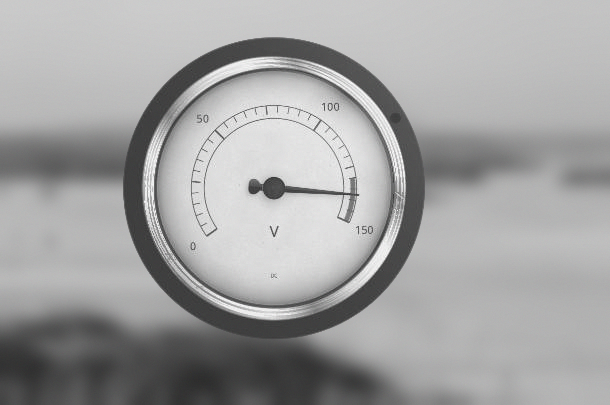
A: 137.5 V
